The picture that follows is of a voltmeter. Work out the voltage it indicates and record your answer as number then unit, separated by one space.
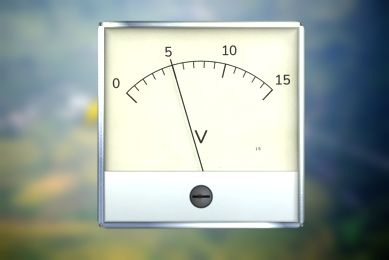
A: 5 V
